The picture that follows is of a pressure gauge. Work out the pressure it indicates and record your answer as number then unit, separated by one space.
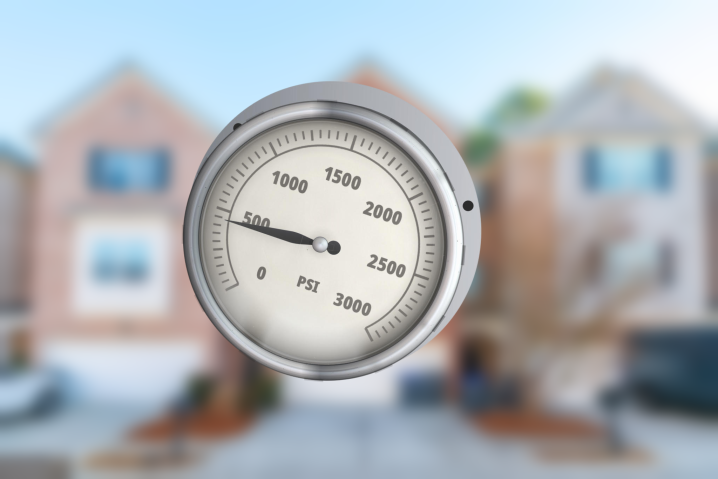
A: 450 psi
